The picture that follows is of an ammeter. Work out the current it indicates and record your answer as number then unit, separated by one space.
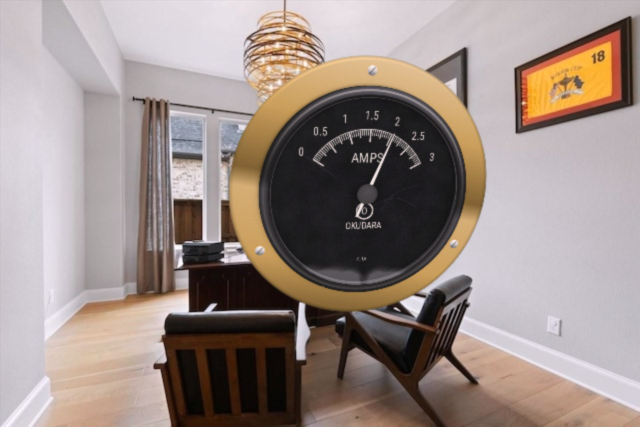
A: 2 A
